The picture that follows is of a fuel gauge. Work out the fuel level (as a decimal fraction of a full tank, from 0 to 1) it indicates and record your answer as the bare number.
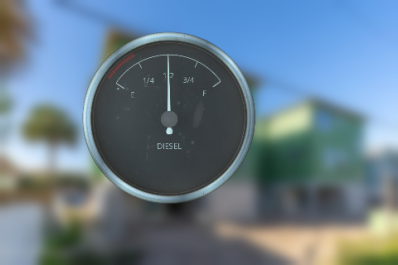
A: 0.5
